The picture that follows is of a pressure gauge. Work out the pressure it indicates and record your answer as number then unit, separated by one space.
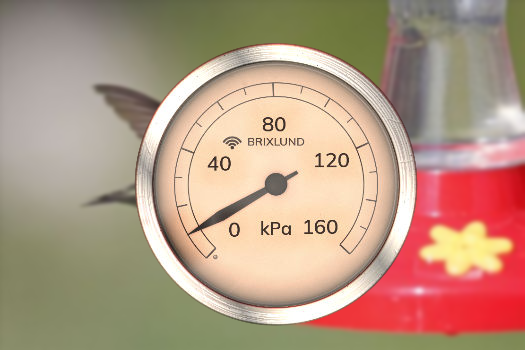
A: 10 kPa
